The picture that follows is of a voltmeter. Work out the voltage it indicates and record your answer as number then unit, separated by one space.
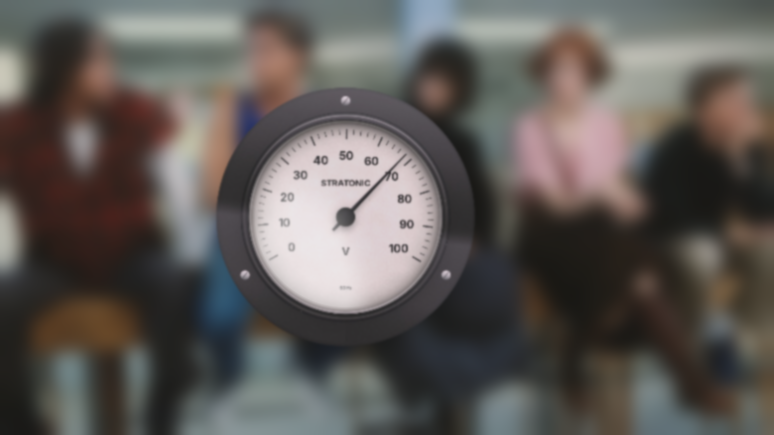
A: 68 V
